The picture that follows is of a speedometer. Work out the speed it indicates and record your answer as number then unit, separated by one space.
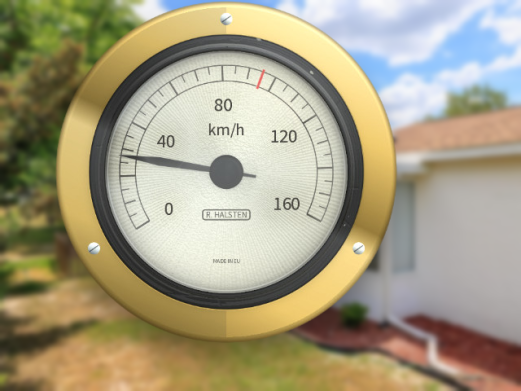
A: 27.5 km/h
